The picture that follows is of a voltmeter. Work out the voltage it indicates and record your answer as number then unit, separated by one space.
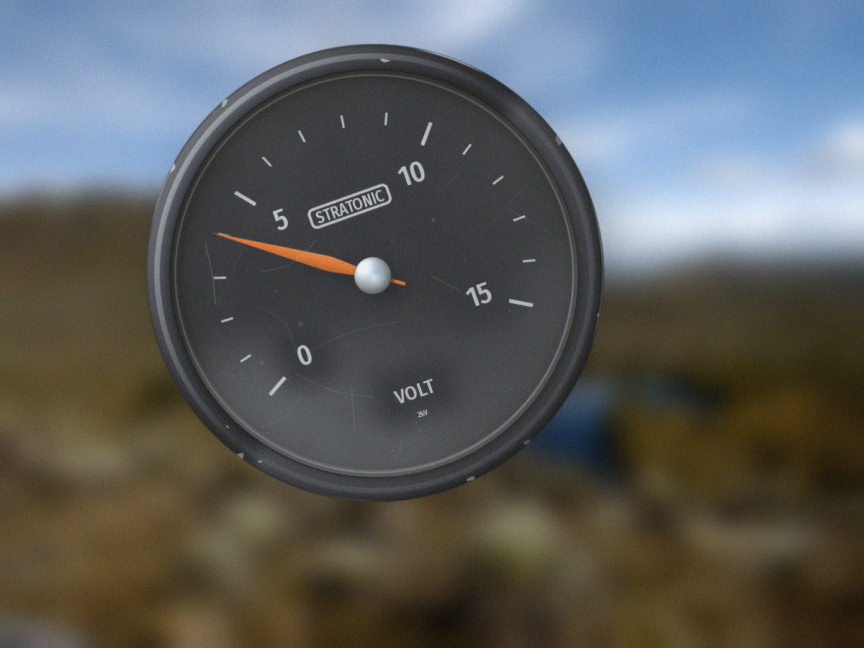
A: 4 V
